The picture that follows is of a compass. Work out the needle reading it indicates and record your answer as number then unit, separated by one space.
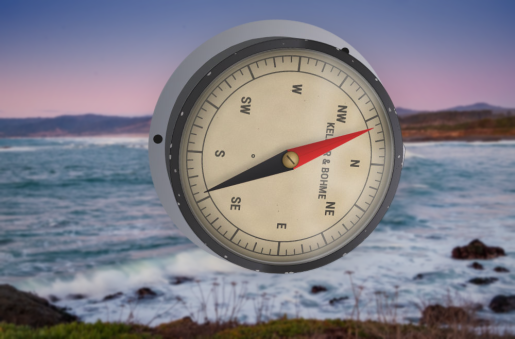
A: 335 °
